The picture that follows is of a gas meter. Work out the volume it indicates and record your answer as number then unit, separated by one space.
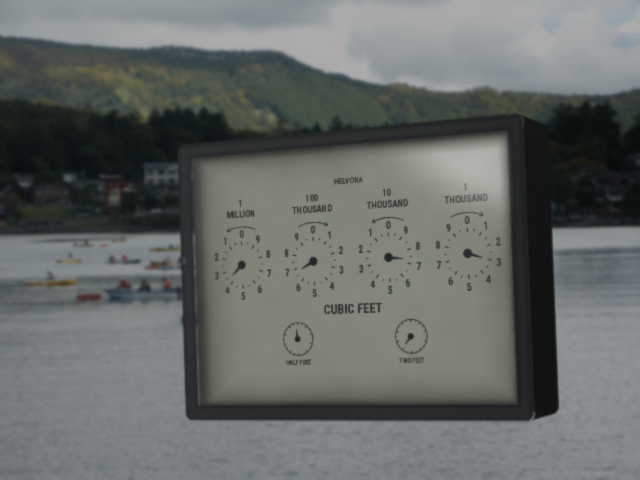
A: 367300 ft³
